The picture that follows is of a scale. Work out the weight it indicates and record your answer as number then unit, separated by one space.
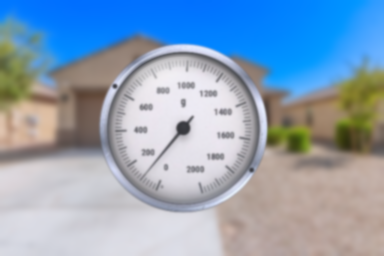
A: 100 g
